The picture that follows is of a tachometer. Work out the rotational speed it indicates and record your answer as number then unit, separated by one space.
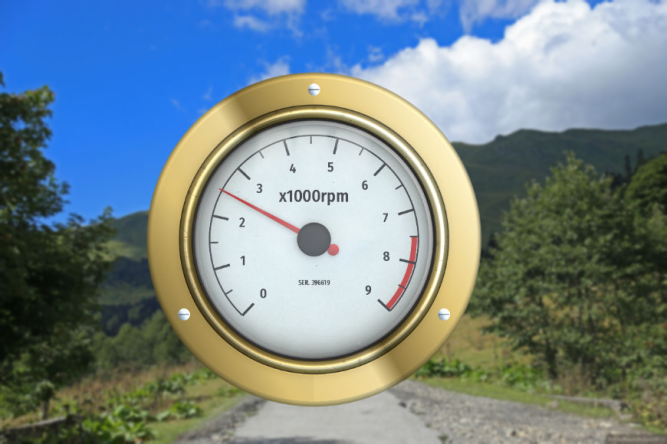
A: 2500 rpm
